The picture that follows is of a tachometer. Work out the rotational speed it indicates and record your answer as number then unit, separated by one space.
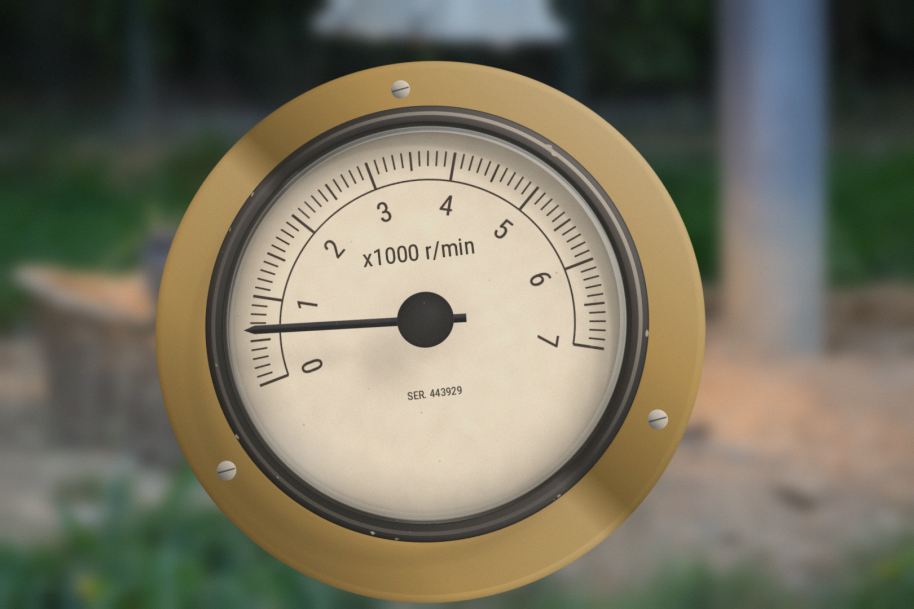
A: 600 rpm
